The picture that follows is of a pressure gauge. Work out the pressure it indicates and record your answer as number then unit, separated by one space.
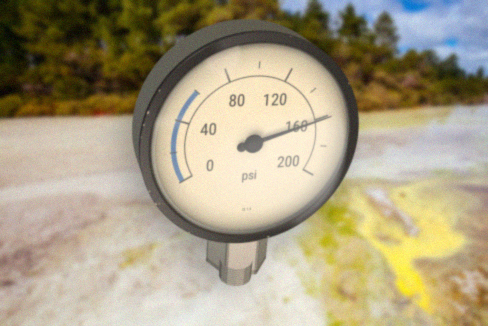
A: 160 psi
